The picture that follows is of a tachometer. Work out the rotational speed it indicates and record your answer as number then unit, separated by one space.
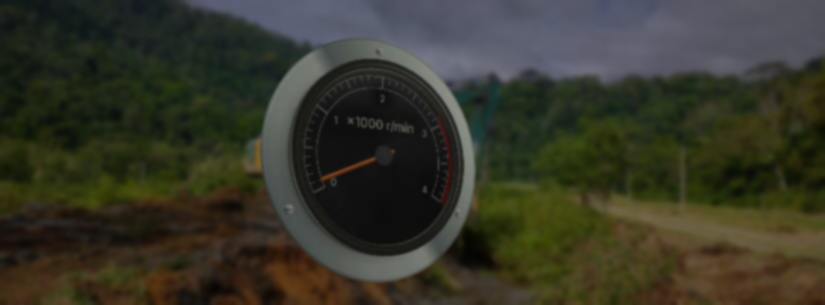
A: 100 rpm
